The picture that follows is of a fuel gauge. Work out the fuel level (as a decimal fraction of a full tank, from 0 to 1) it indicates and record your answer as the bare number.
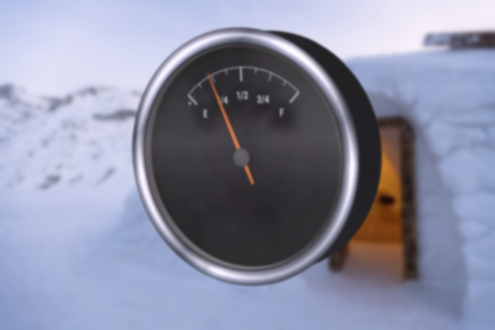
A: 0.25
